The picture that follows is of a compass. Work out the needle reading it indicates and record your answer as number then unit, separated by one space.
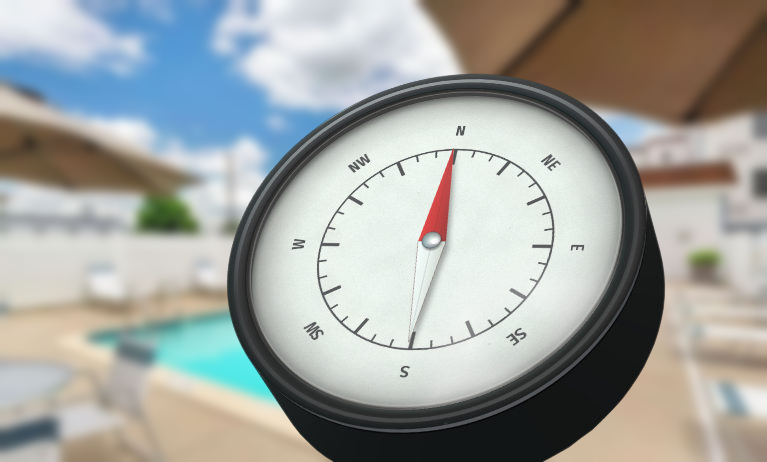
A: 0 °
